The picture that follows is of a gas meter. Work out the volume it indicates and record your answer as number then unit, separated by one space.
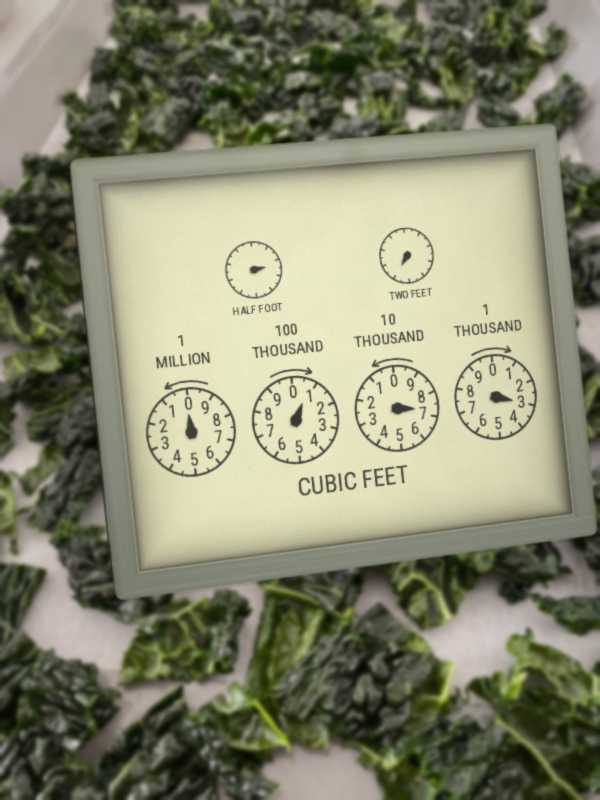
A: 7300 ft³
